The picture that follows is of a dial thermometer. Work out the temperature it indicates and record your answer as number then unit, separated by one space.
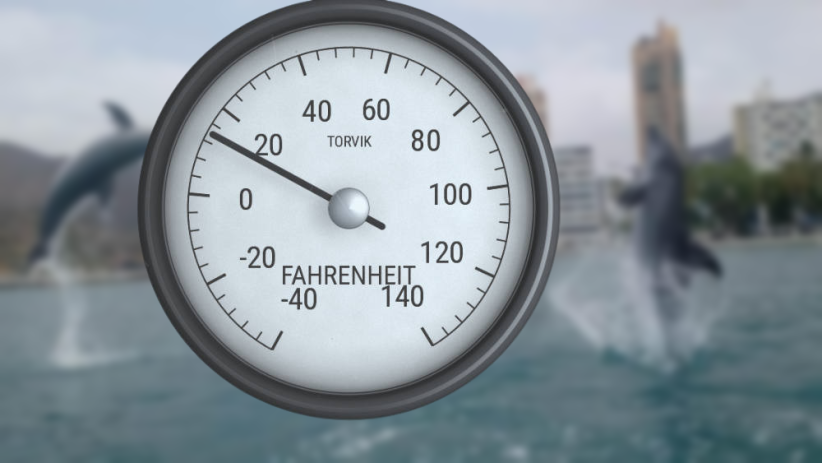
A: 14 °F
